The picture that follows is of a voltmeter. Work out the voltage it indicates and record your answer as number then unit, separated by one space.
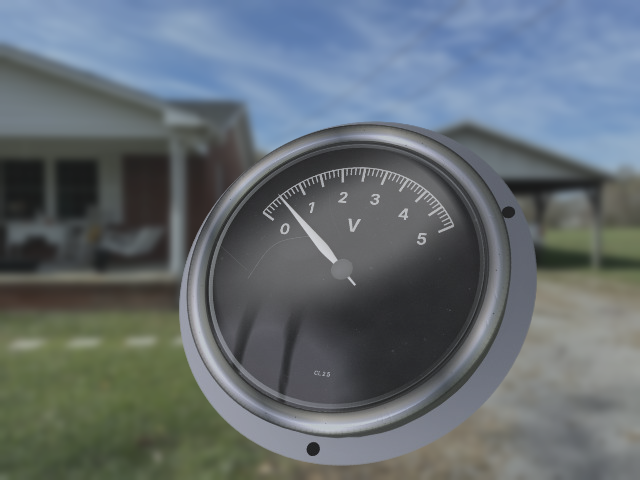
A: 0.5 V
